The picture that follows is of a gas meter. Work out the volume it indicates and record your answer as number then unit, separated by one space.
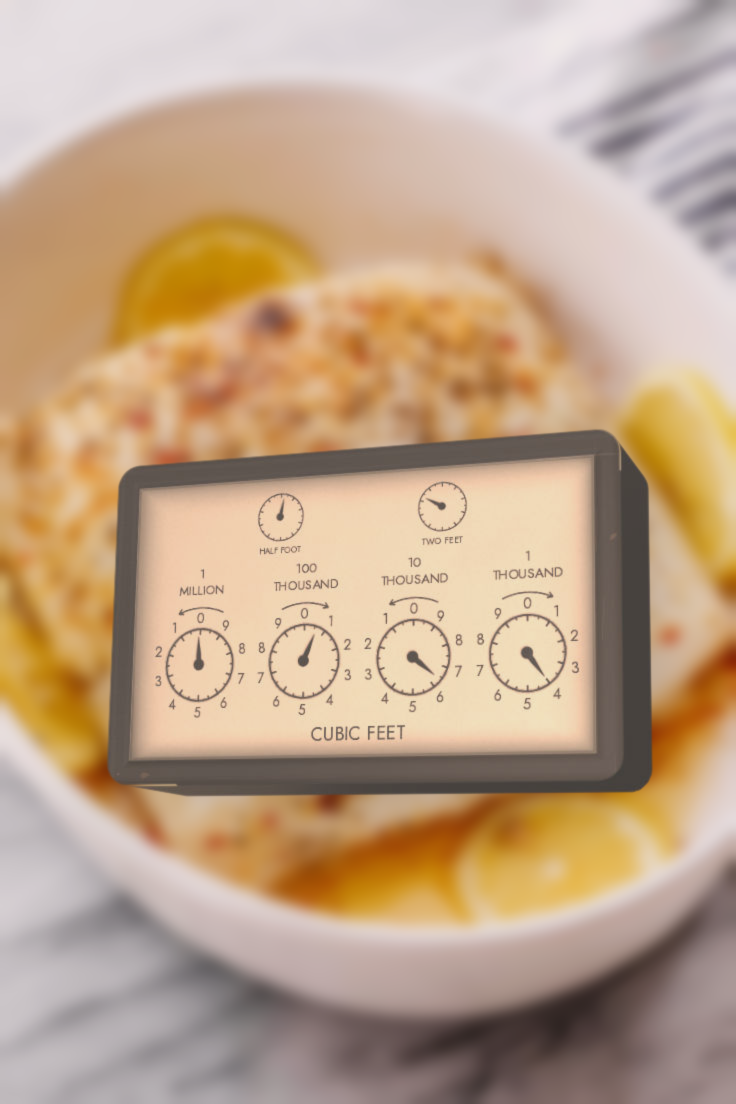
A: 6400 ft³
